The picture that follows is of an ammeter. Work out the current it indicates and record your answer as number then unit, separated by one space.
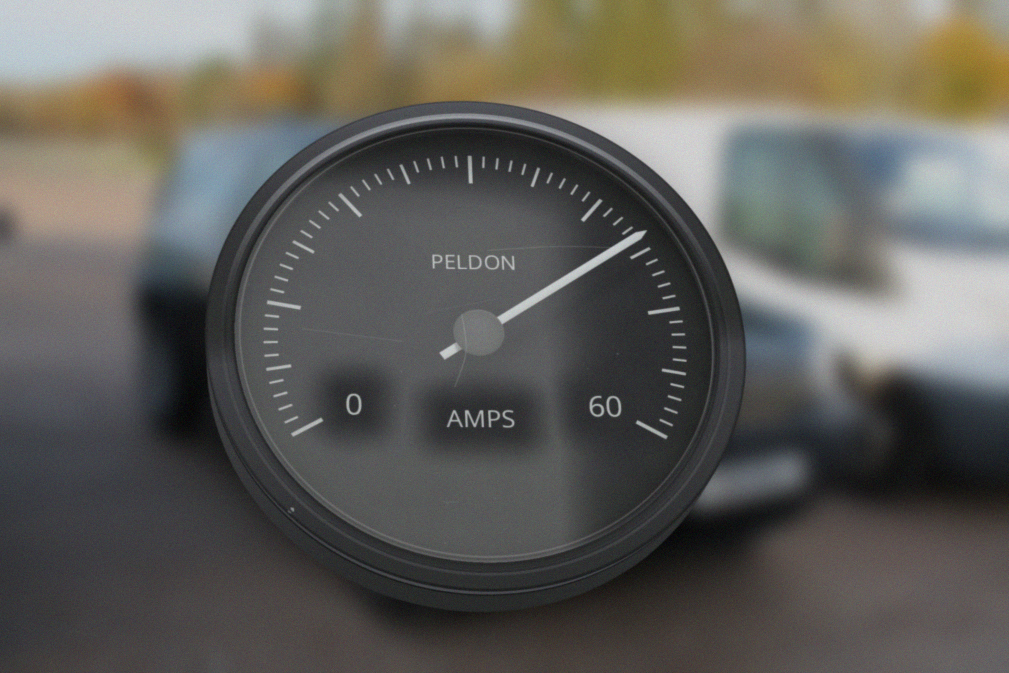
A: 44 A
